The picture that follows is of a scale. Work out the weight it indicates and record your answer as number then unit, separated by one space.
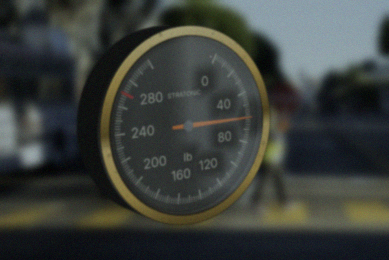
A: 60 lb
